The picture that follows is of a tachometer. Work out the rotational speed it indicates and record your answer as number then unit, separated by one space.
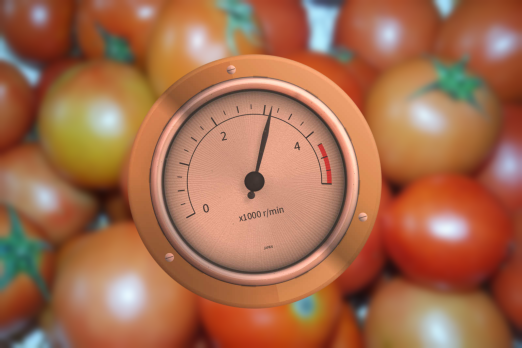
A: 3125 rpm
